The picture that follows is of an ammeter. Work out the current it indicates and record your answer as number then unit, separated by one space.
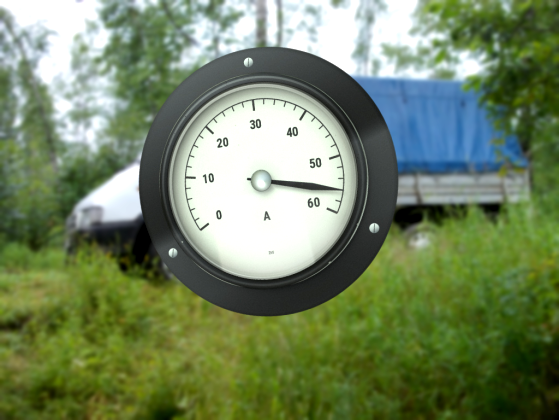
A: 56 A
